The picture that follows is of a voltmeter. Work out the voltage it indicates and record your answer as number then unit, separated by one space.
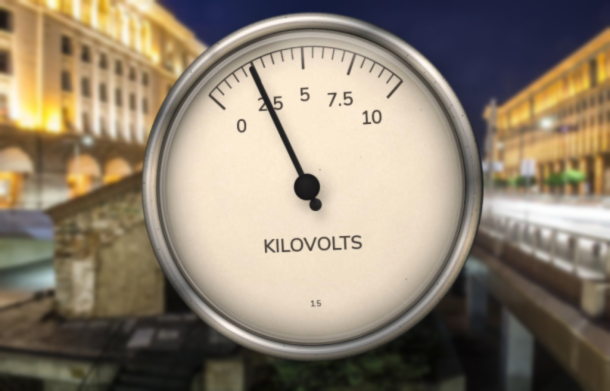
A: 2.5 kV
